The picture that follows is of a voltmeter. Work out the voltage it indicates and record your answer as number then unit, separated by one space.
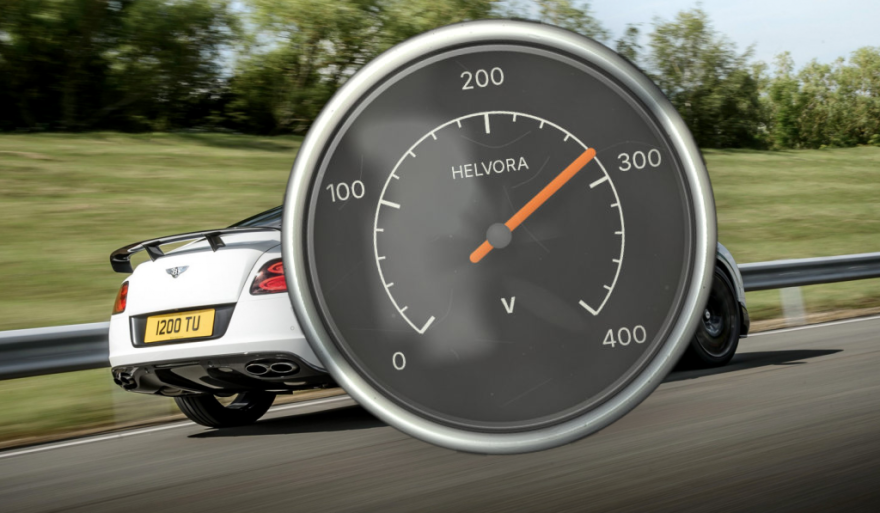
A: 280 V
